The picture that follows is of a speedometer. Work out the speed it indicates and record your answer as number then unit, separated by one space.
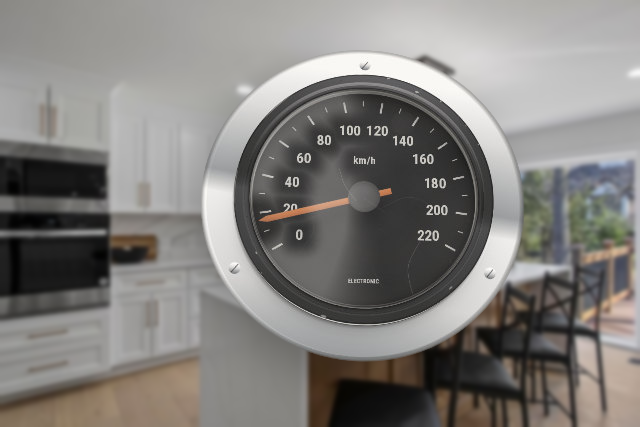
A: 15 km/h
